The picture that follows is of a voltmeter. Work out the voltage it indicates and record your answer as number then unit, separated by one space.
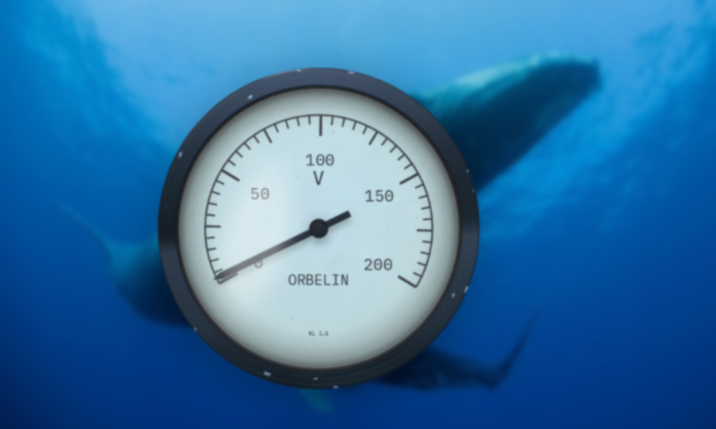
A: 2.5 V
